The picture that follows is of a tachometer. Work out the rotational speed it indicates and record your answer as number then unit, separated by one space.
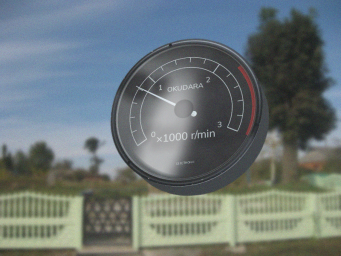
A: 800 rpm
